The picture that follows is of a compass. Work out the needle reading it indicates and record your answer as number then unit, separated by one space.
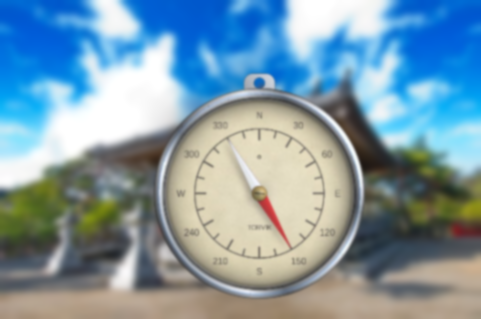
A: 150 °
